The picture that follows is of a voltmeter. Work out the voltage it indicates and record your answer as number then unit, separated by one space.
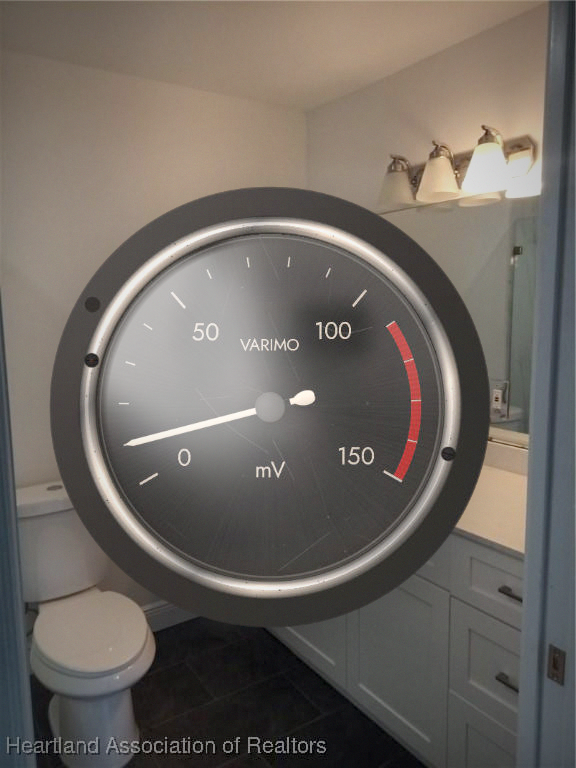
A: 10 mV
